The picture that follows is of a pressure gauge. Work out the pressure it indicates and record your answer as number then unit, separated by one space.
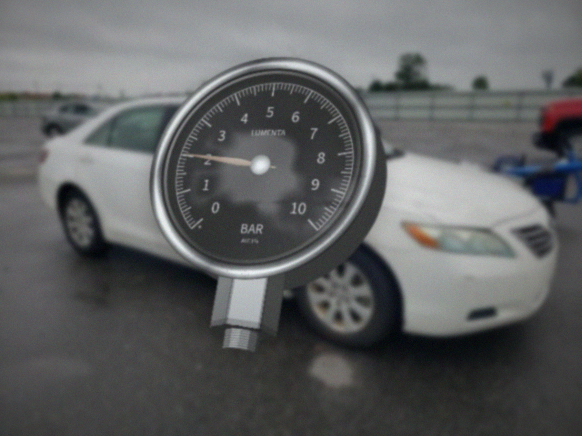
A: 2 bar
